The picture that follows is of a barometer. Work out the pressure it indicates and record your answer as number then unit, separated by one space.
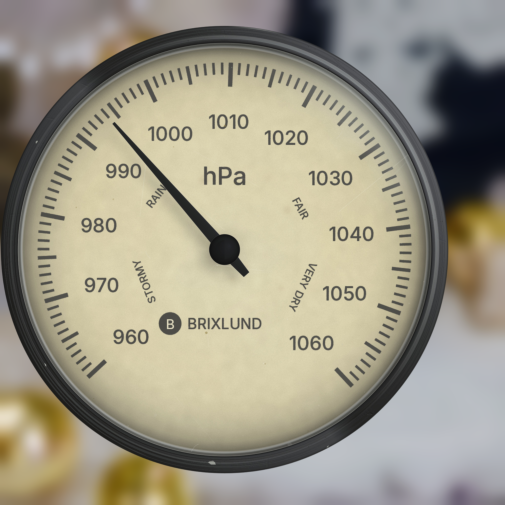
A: 994 hPa
